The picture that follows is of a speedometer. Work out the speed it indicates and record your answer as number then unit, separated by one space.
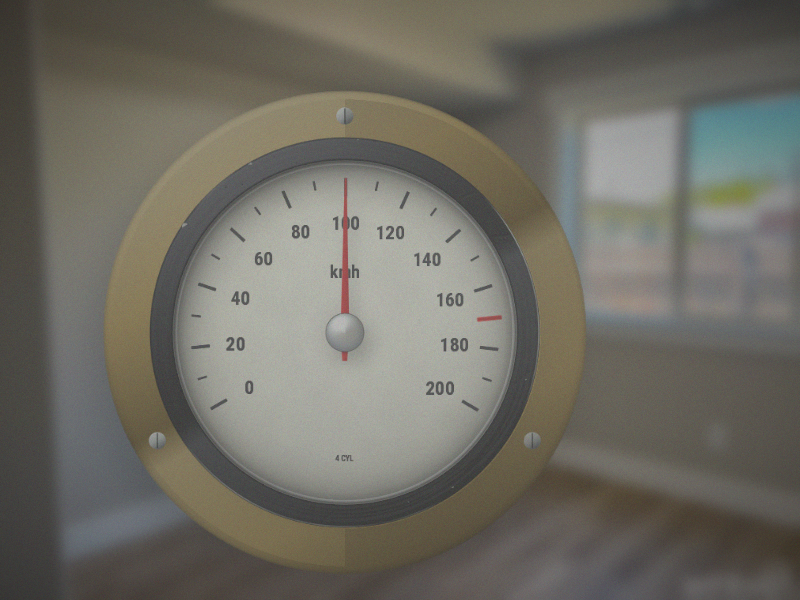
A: 100 km/h
